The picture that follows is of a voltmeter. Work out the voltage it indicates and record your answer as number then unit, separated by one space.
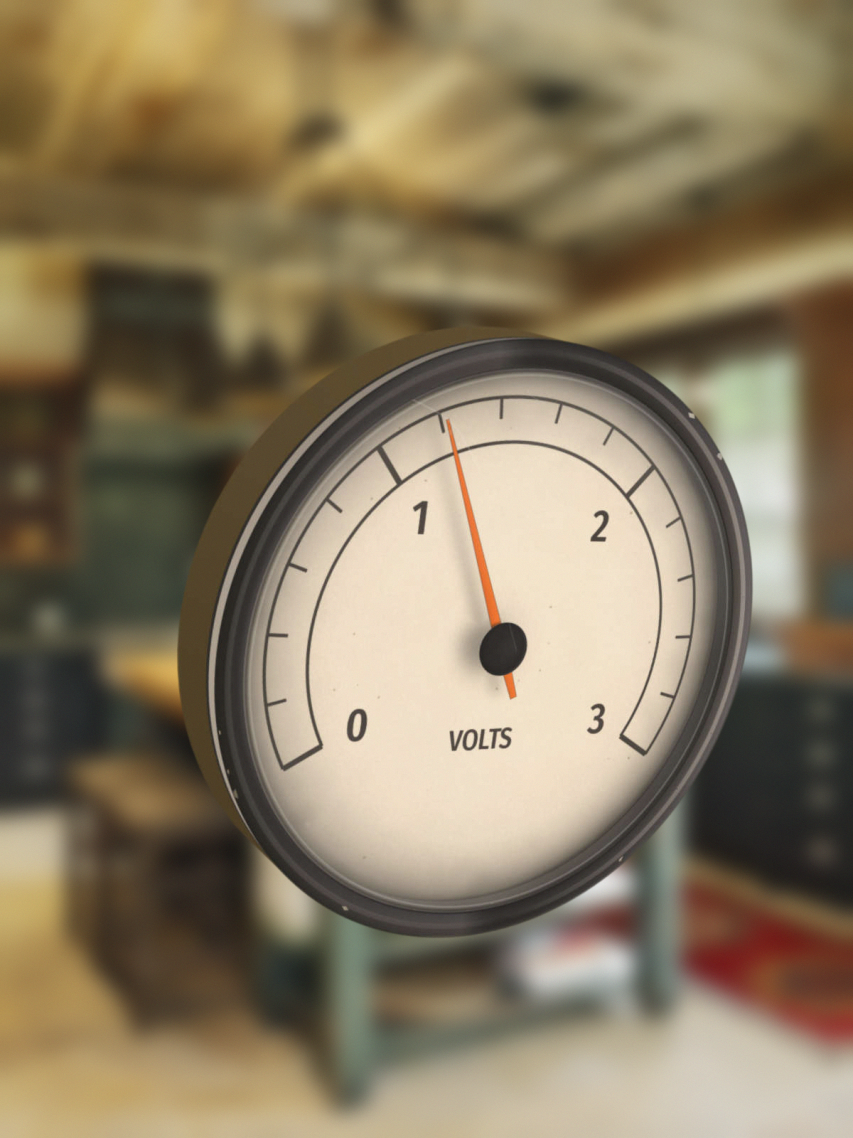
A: 1.2 V
